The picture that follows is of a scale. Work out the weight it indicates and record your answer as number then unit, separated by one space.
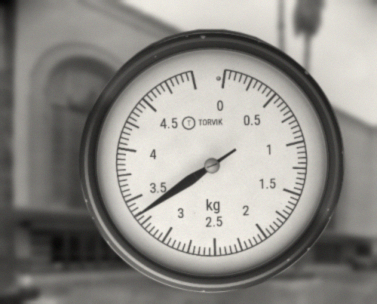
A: 3.35 kg
